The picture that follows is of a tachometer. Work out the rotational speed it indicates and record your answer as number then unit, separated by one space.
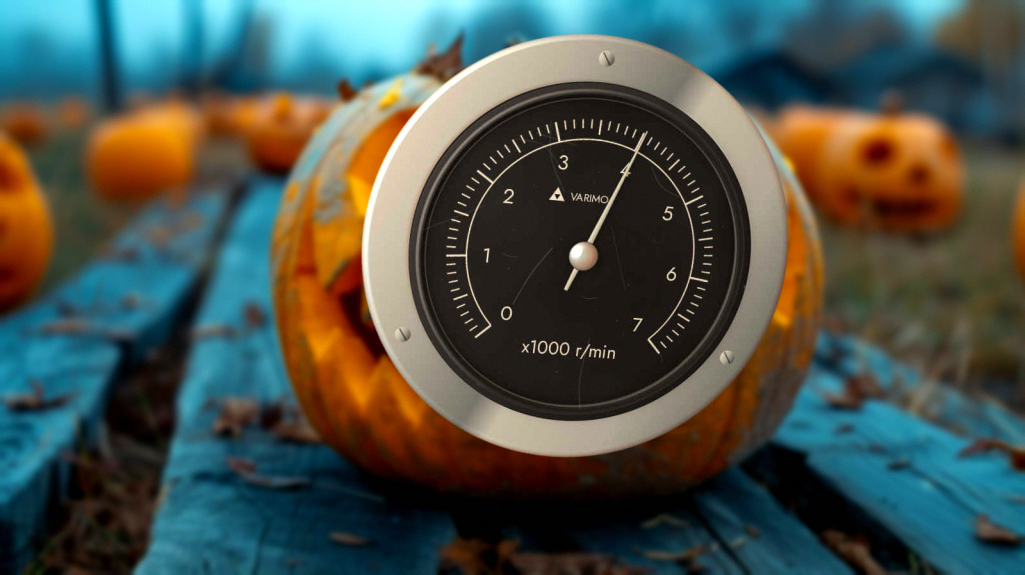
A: 4000 rpm
